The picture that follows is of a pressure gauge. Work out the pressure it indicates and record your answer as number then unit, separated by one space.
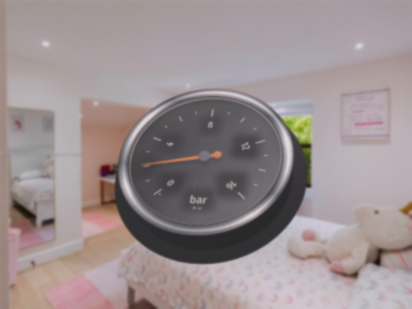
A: 2 bar
